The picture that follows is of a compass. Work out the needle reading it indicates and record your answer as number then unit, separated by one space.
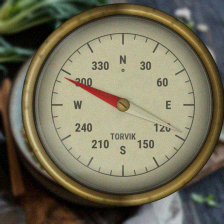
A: 295 °
